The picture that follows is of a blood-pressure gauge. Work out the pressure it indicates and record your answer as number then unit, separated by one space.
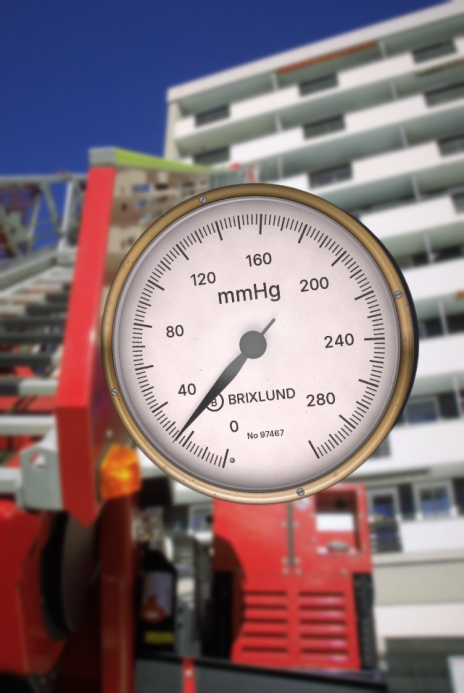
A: 24 mmHg
